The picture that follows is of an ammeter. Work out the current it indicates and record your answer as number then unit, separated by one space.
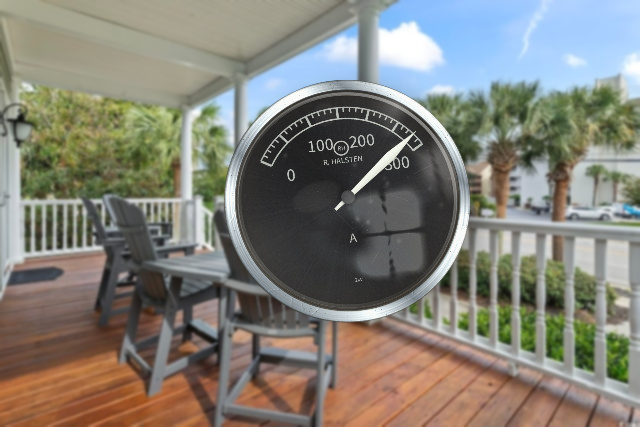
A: 280 A
